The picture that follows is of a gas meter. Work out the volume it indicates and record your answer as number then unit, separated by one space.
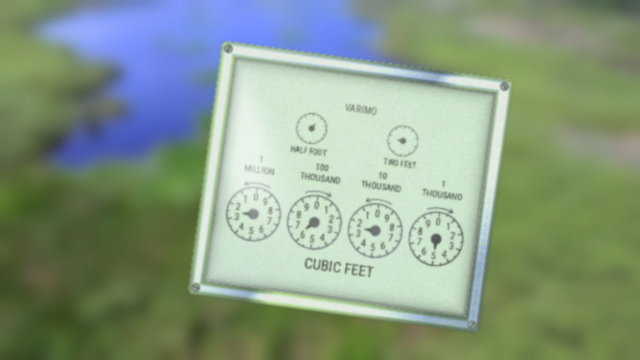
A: 262500 ft³
